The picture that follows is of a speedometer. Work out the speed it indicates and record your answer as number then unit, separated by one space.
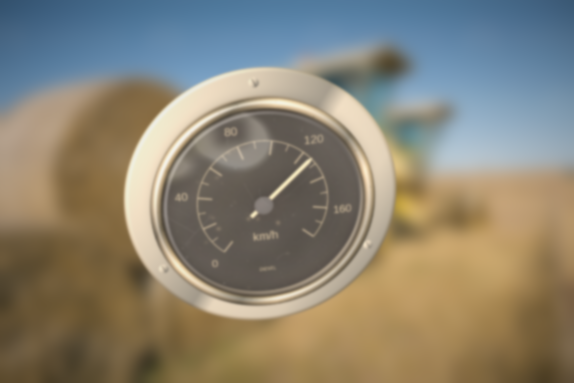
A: 125 km/h
